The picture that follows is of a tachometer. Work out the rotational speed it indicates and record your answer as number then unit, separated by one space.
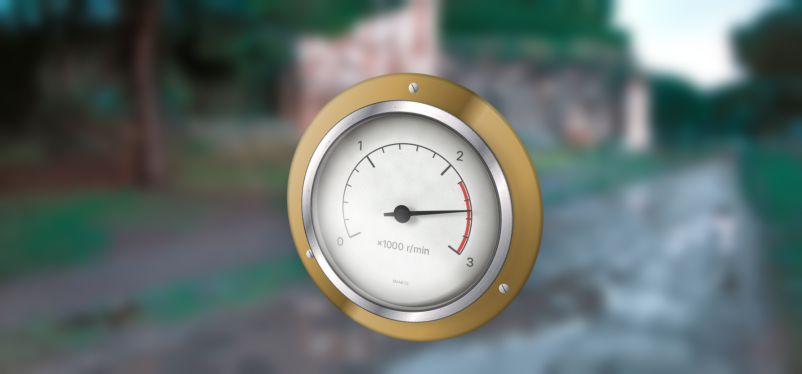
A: 2500 rpm
